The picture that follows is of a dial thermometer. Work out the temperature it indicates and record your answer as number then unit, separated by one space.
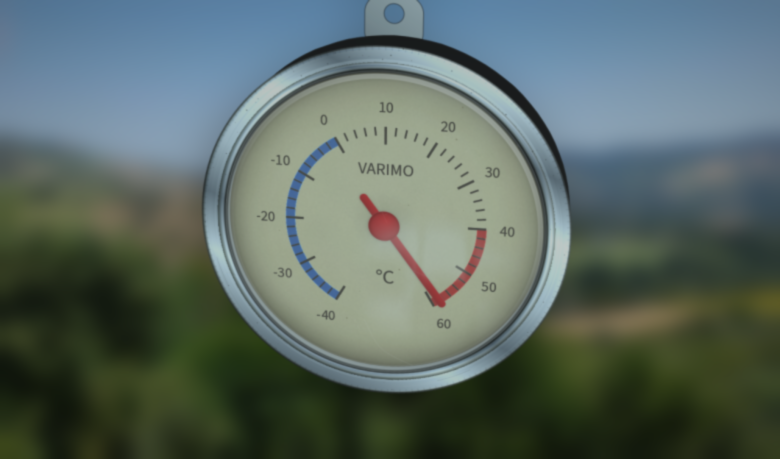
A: 58 °C
